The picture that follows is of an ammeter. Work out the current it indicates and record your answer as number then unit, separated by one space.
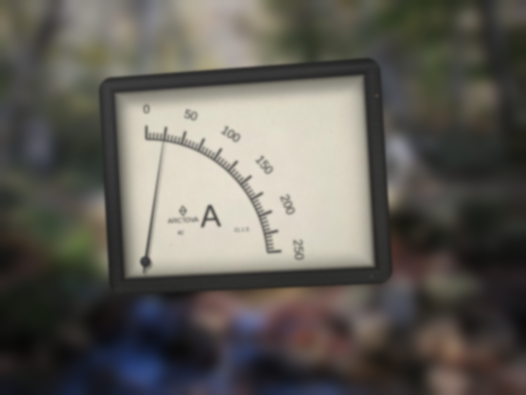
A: 25 A
